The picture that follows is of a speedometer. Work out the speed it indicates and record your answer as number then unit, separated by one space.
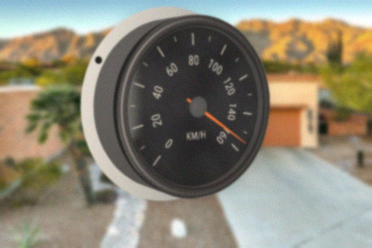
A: 155 km/h
